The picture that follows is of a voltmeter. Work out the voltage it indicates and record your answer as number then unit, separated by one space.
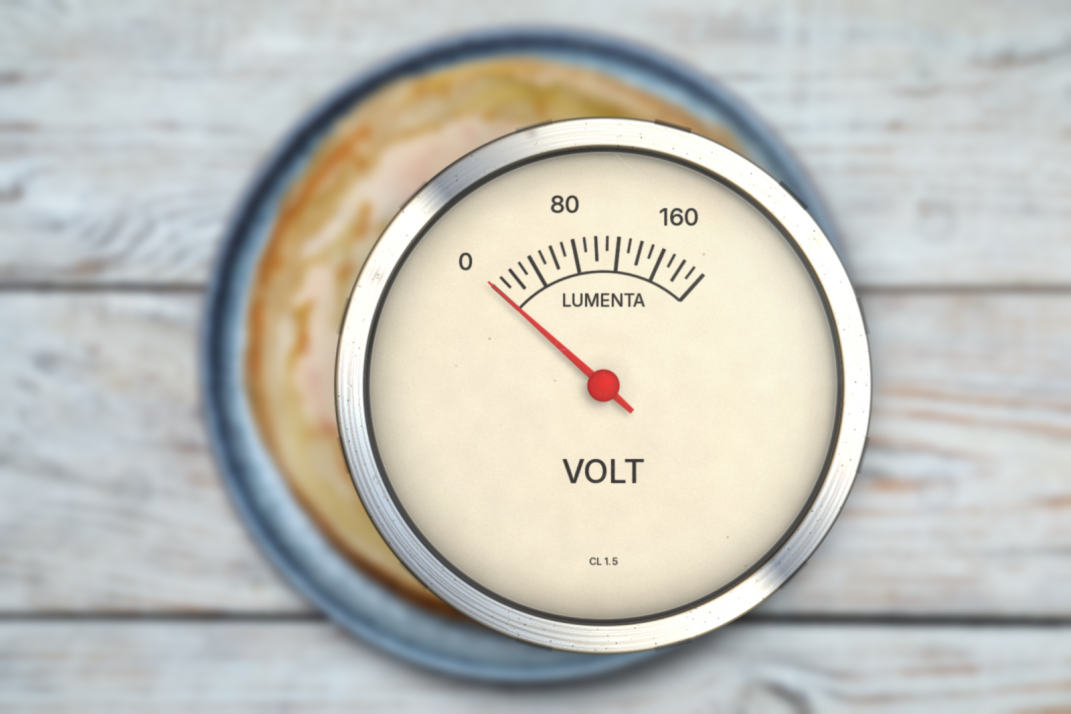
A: 0 V
